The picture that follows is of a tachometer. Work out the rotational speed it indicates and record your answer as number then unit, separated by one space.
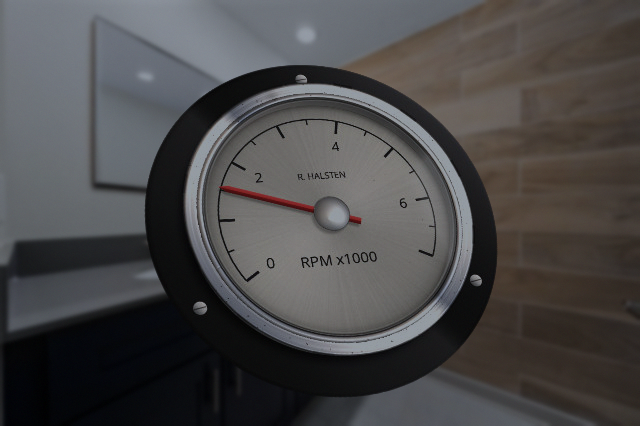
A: 1500 rpm
